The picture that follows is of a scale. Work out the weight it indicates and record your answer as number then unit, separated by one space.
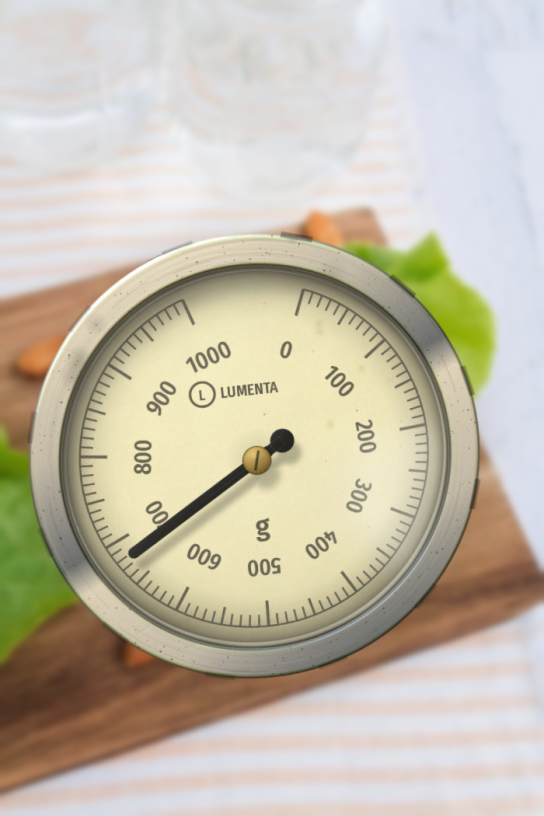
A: 680 g
